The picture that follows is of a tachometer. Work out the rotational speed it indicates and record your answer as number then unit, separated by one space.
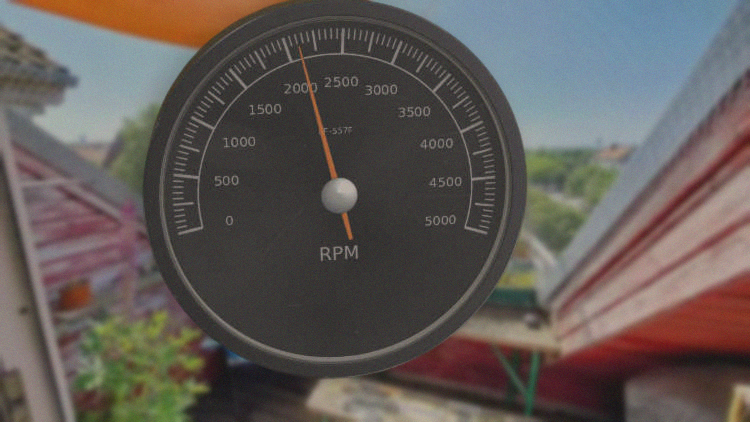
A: 2100 rpm
